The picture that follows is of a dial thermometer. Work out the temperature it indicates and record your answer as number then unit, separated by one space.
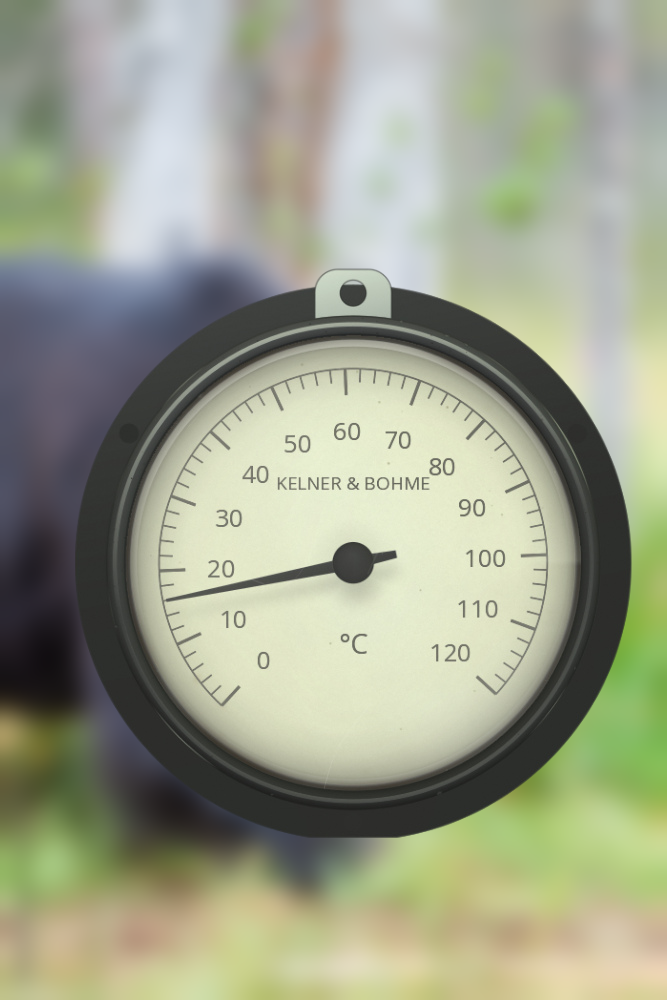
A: 16 °C
